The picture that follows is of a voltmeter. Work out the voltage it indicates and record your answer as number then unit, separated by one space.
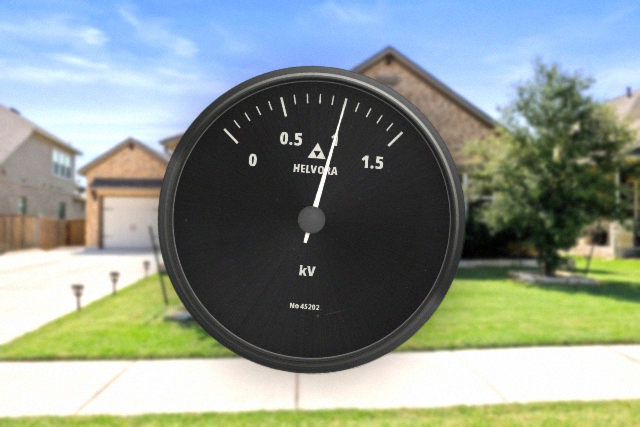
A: 1 kV
